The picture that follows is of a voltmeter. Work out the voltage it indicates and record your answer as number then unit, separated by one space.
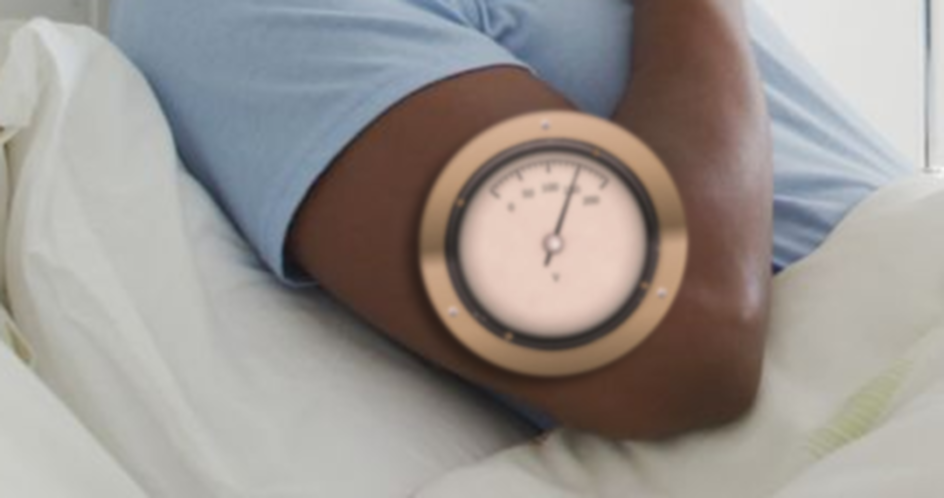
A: 150 V
